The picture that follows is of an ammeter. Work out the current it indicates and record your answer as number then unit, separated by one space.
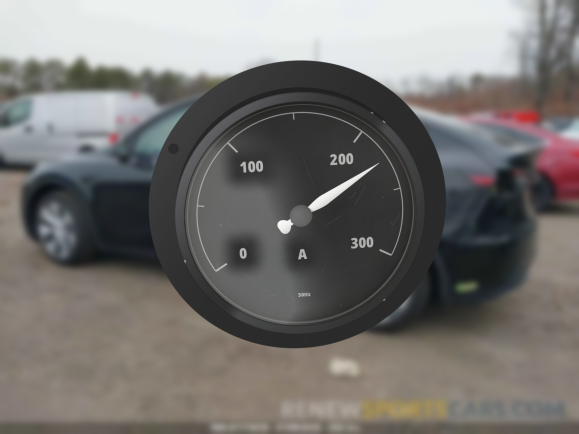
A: 225 A
